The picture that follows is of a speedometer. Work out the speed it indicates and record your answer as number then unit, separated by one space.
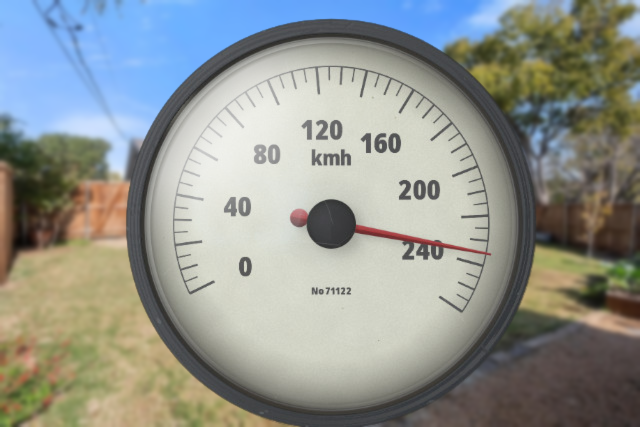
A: 235 km/h
